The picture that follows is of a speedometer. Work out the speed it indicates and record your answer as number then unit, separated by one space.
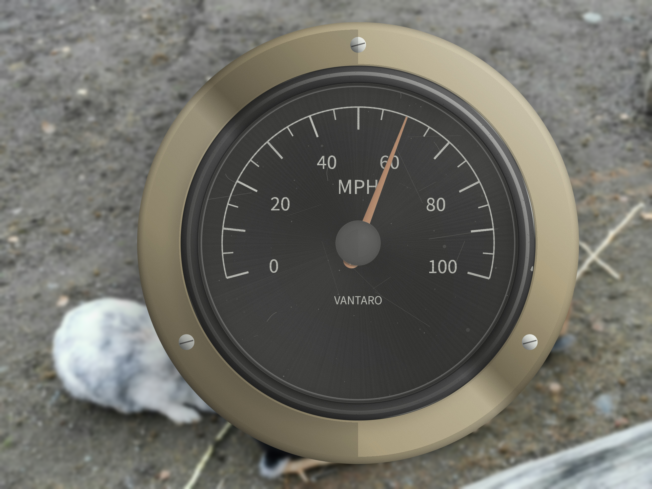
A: 60 mph
